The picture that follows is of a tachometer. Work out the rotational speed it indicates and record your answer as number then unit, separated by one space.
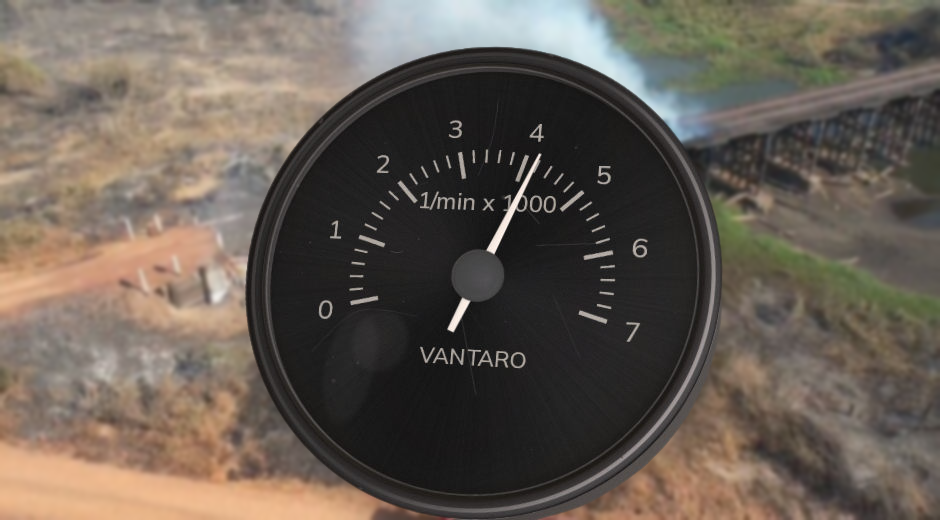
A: 4200 rpm
